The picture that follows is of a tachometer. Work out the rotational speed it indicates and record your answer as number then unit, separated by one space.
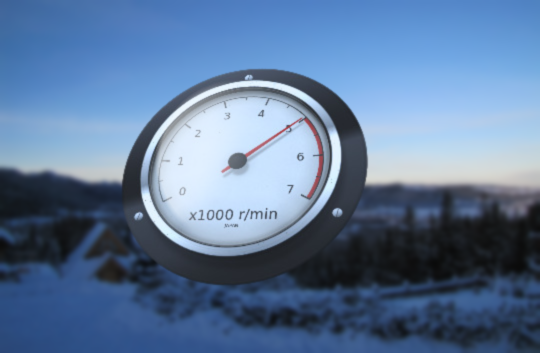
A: 5000 rpm
